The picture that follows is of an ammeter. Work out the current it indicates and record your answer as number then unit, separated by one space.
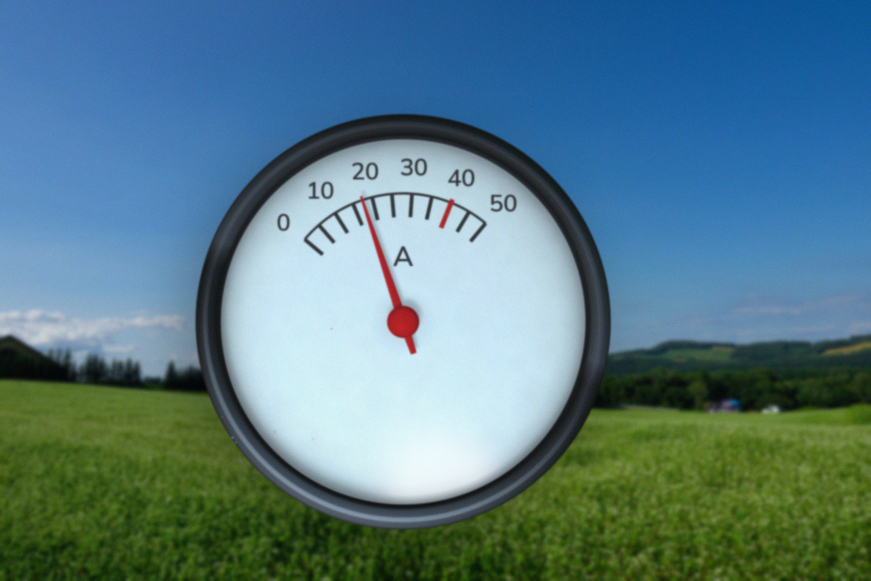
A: 17.5 A
